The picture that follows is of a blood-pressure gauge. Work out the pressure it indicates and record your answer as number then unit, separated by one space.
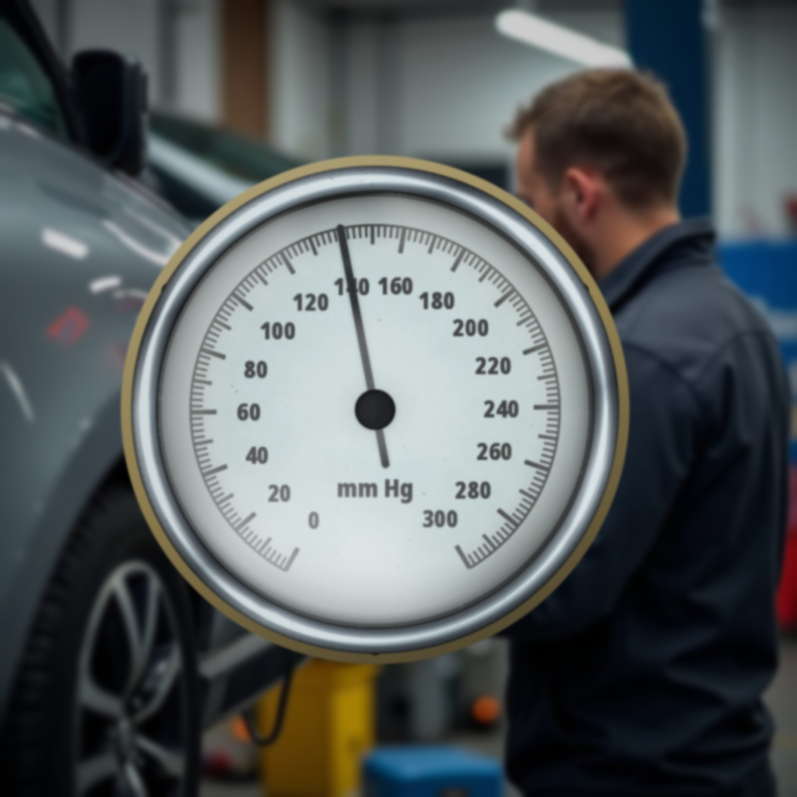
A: 140 mmHg
